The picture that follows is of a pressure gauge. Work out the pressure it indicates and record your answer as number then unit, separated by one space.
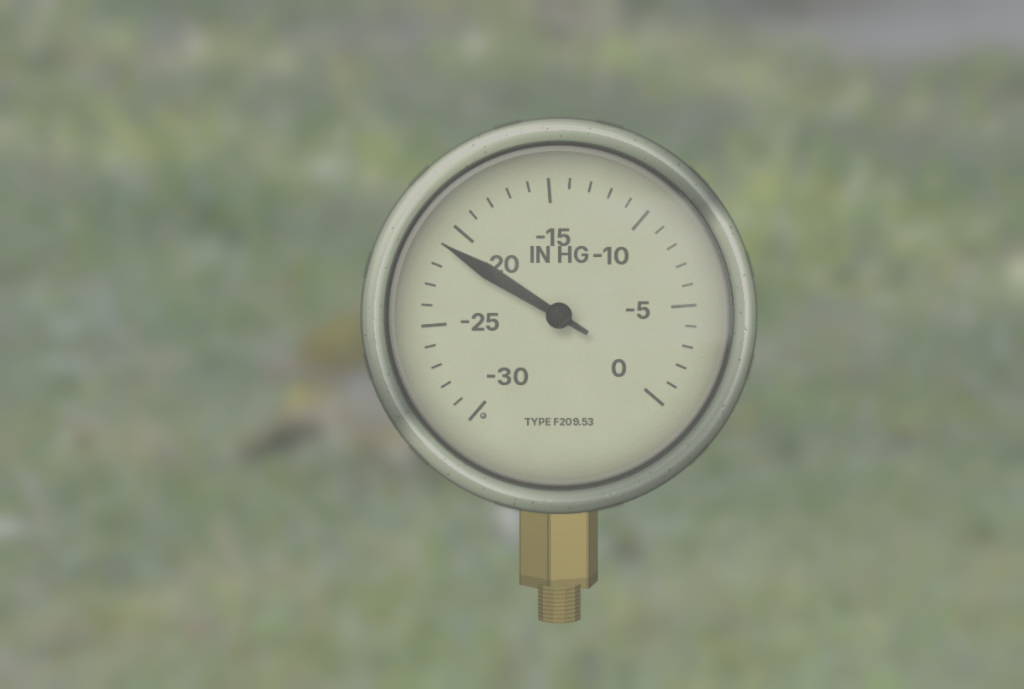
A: -21 inHg
